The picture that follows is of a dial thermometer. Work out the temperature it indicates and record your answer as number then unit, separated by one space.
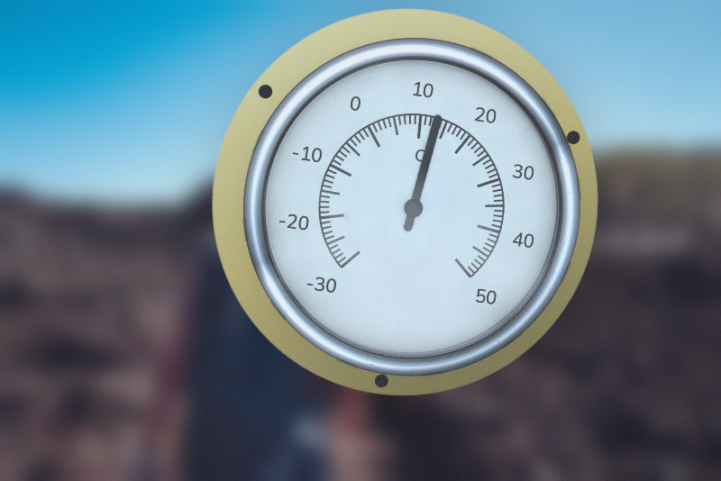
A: 13 °C
